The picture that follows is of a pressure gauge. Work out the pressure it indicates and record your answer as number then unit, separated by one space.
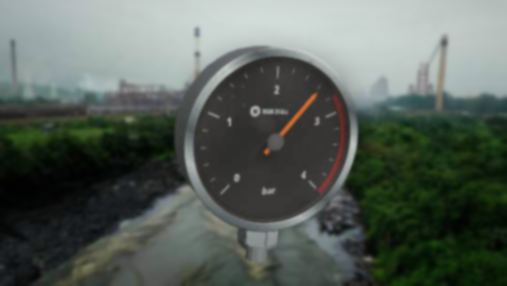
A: 2.6 bar
